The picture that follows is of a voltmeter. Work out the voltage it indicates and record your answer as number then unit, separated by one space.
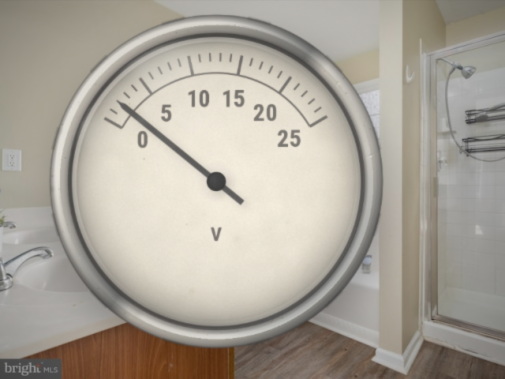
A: 2 V
